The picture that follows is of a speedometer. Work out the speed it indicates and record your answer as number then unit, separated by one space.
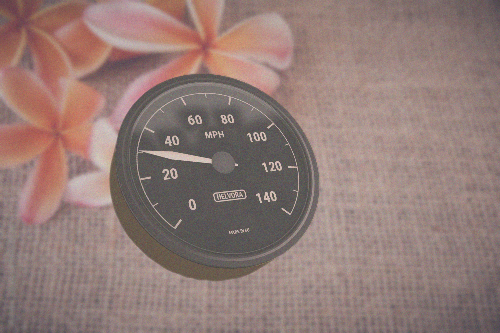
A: 30 mph
